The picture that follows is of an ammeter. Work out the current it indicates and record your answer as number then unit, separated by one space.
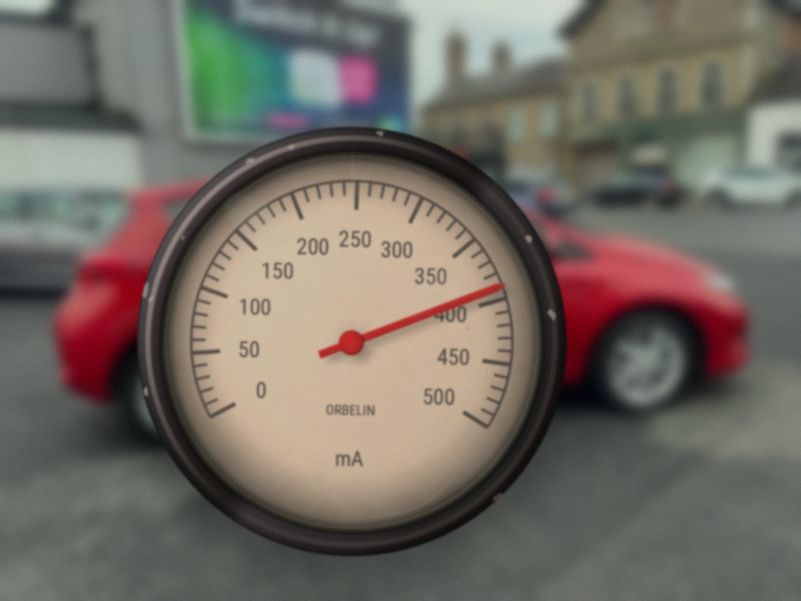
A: 390 mA
